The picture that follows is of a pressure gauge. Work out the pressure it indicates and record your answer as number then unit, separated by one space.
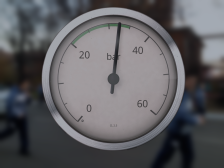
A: 32.5 bar
